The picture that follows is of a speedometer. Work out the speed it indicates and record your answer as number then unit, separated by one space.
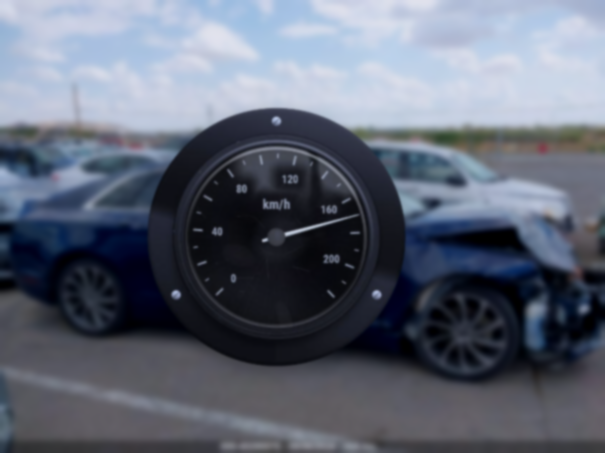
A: 170 km/h
